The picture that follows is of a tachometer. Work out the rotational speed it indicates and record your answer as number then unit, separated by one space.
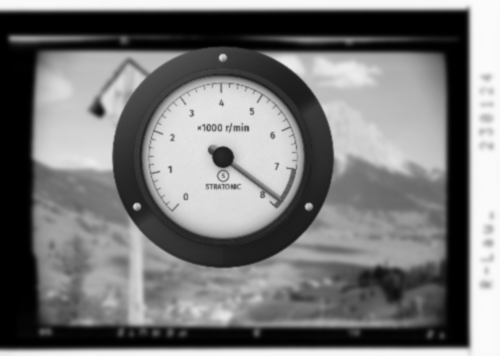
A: 7800 rpm
